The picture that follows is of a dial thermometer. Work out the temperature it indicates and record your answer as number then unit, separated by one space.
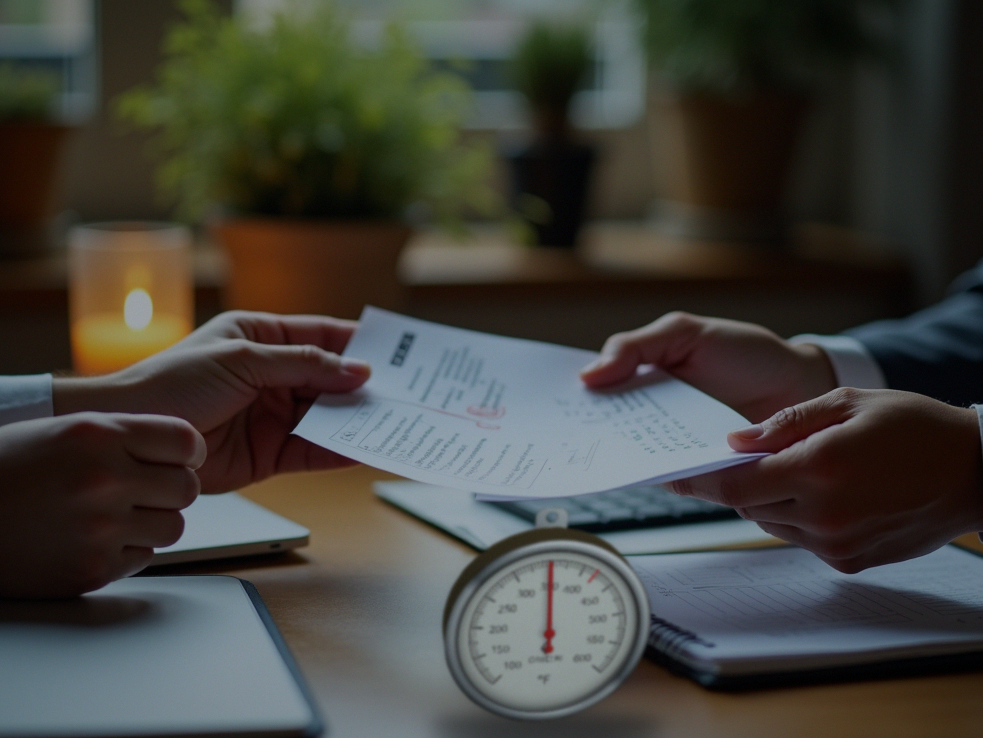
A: 350 °F
